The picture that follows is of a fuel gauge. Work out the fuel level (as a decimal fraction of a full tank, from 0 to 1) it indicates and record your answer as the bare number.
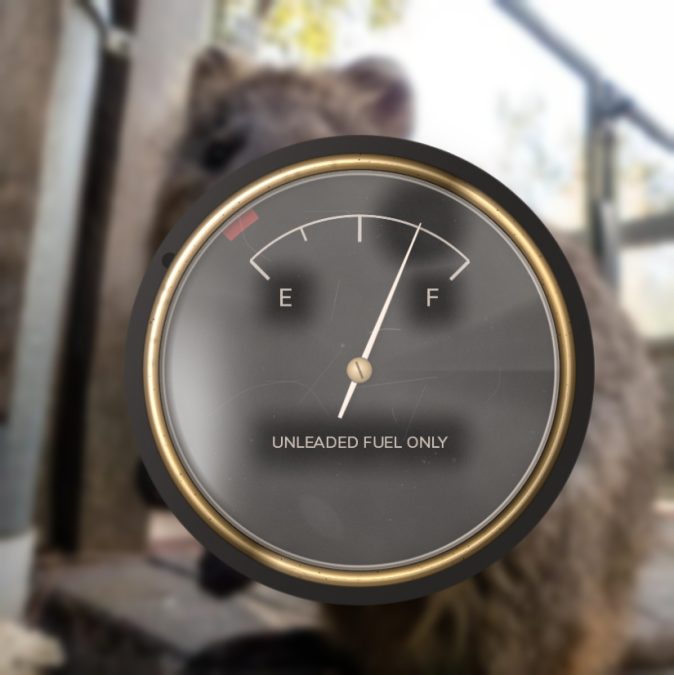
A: 0.75
